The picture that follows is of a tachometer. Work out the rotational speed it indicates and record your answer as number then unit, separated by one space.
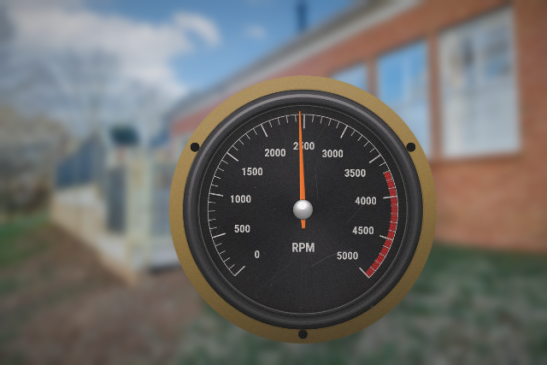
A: 2450 rpm
